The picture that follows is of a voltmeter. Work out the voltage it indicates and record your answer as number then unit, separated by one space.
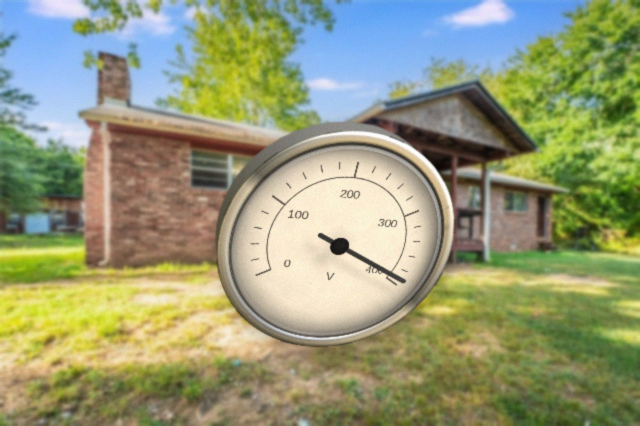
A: 390 V
